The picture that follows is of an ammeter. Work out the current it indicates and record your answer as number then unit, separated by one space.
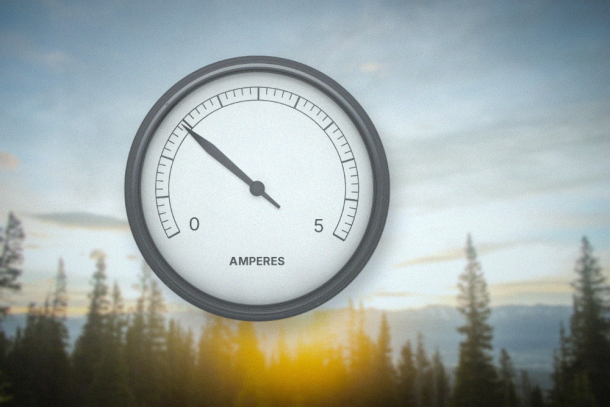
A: 1.45 A
